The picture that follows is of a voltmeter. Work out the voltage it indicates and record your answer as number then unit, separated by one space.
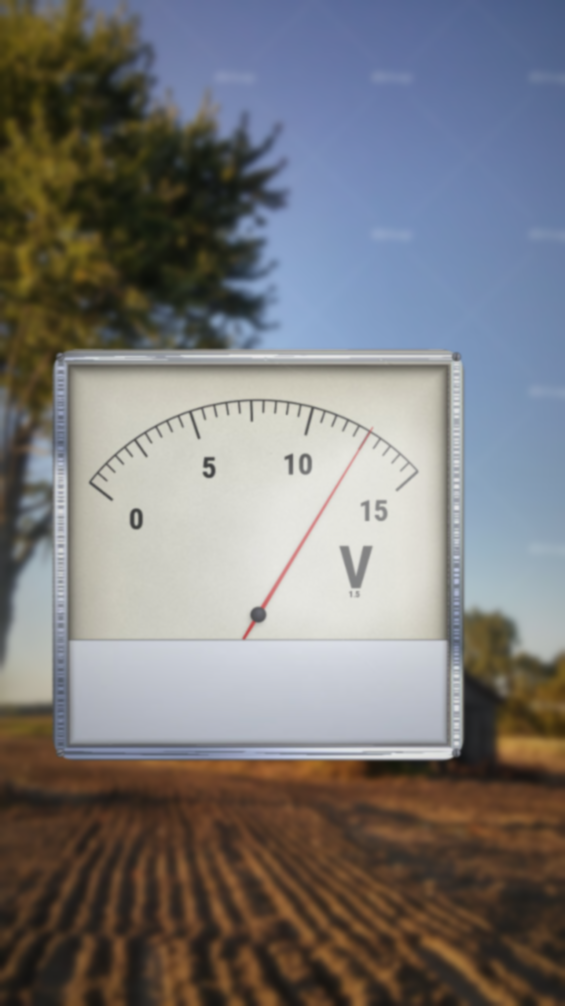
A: 12.5 V
